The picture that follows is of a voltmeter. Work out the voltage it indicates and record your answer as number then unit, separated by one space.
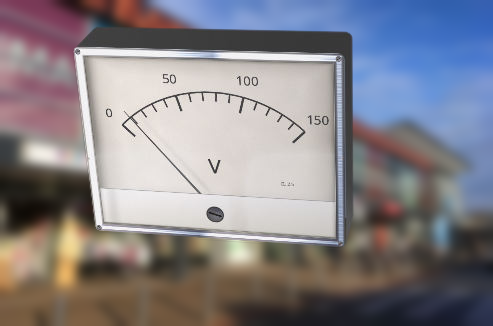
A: 10 V
